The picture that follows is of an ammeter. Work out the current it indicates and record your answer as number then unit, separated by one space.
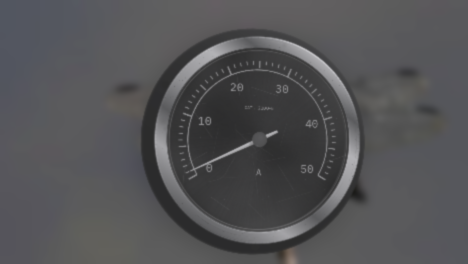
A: 1 A
